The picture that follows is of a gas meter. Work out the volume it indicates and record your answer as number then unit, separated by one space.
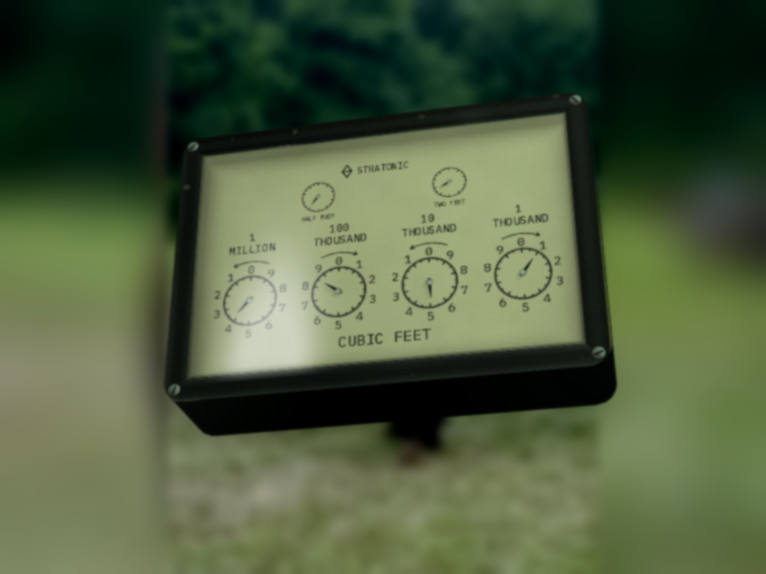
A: 385100 ft³
